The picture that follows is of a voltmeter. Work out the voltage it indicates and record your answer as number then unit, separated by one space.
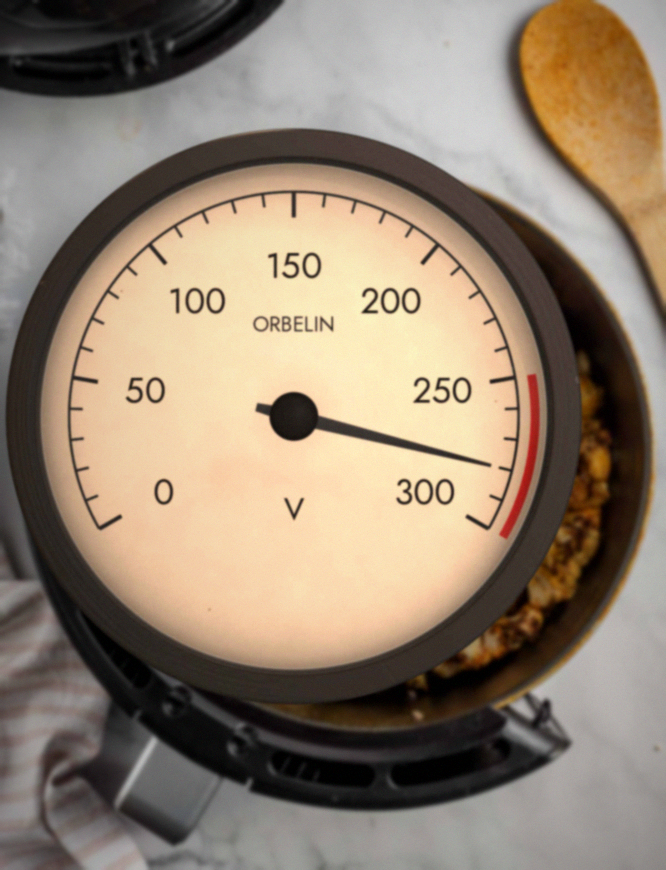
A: 280 V
